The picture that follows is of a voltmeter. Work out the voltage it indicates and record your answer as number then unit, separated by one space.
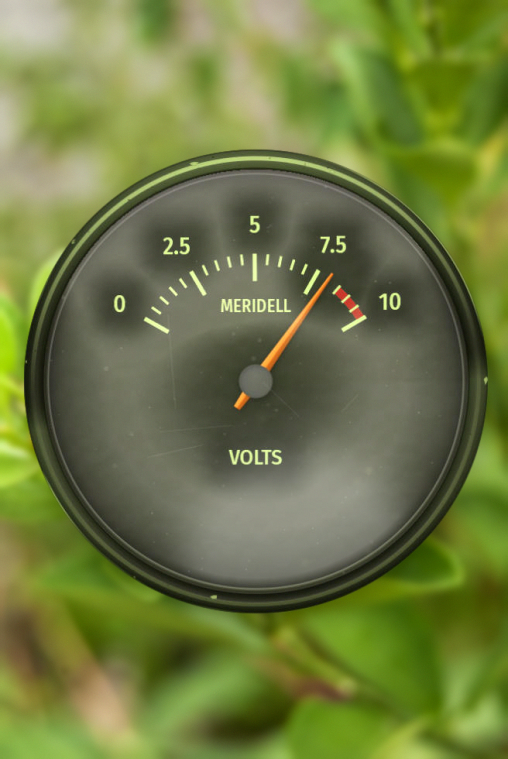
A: 8 V
